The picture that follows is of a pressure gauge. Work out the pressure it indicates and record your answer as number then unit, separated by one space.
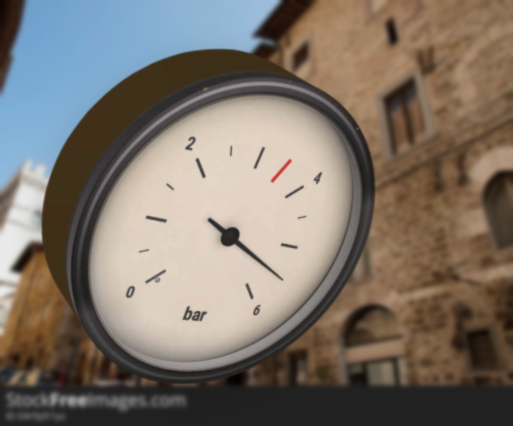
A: 5.5 bar
